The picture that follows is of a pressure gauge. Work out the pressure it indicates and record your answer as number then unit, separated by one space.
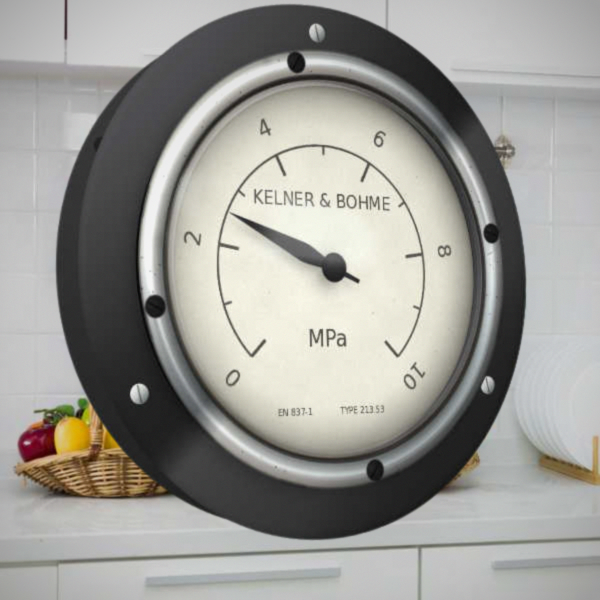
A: 2.5 MPa
